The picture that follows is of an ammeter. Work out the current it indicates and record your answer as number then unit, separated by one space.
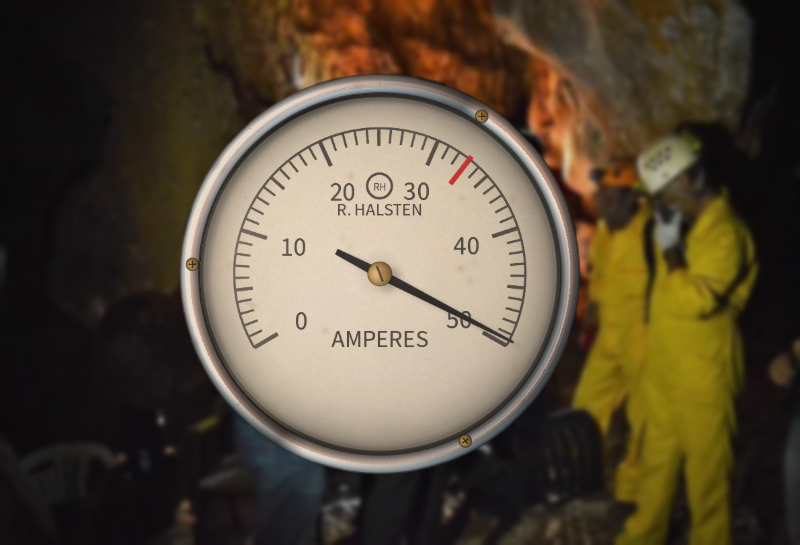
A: 49.5 A
